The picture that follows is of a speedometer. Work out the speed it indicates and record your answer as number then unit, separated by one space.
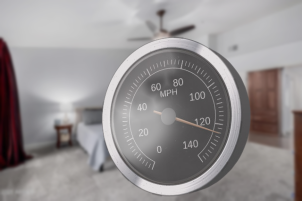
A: 124 mph
